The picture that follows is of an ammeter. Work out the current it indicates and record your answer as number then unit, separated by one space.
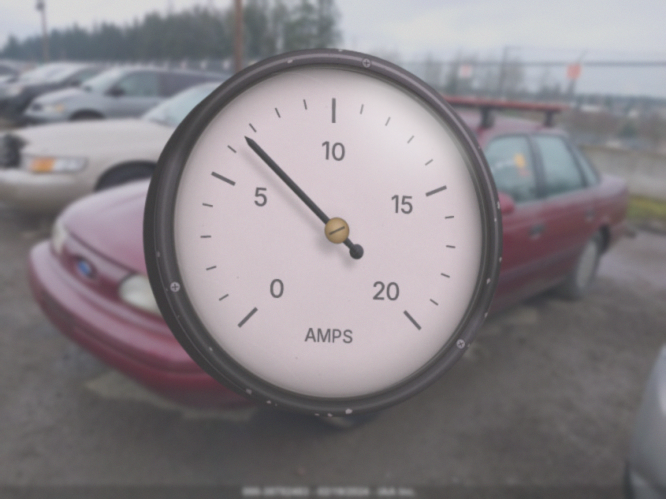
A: 6.5 A
